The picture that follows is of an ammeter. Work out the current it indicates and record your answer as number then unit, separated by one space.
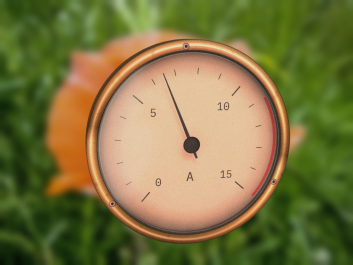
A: 6.5 A
